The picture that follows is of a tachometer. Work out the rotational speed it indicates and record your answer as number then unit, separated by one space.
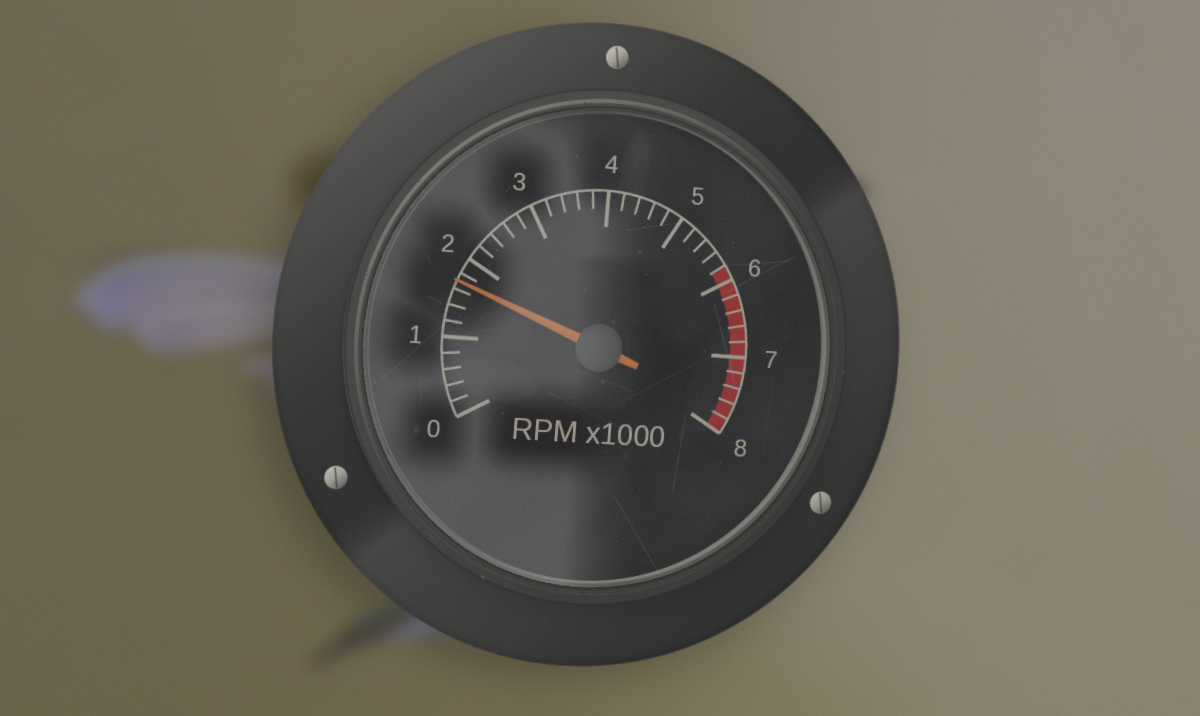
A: 1700 rpm
